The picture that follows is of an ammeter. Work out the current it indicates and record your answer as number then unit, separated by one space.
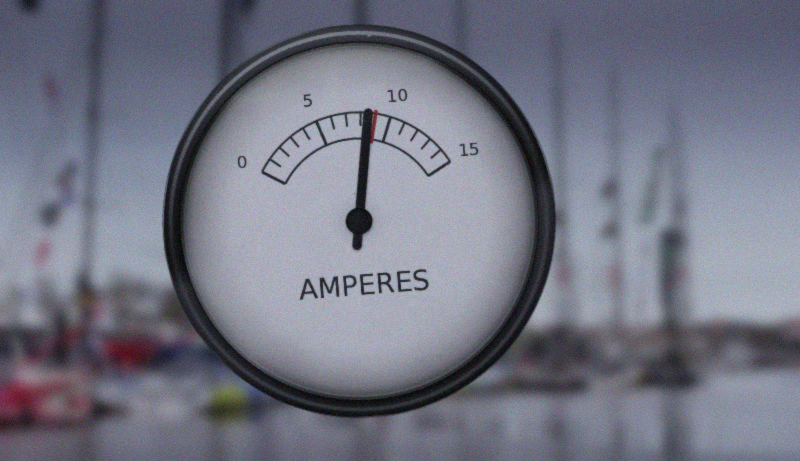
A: 8.5 A
